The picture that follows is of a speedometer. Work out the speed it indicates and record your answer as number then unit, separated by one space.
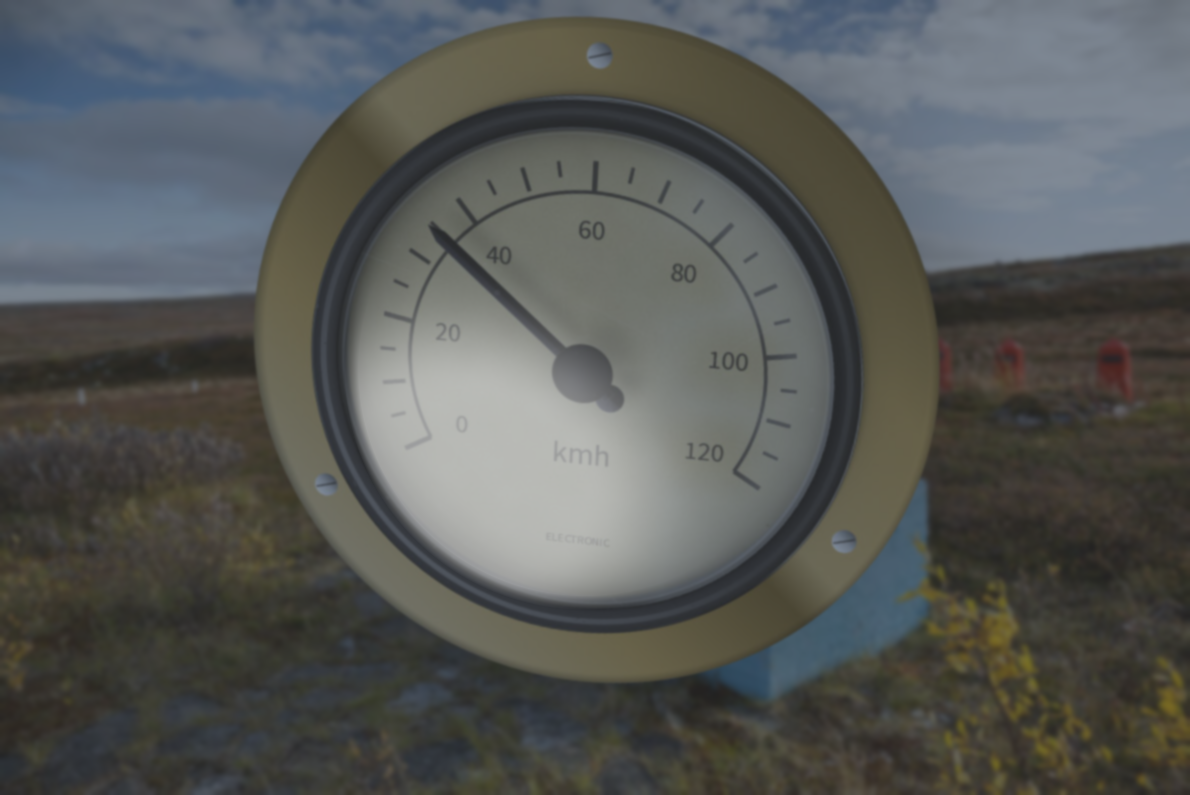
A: 35 km/h
